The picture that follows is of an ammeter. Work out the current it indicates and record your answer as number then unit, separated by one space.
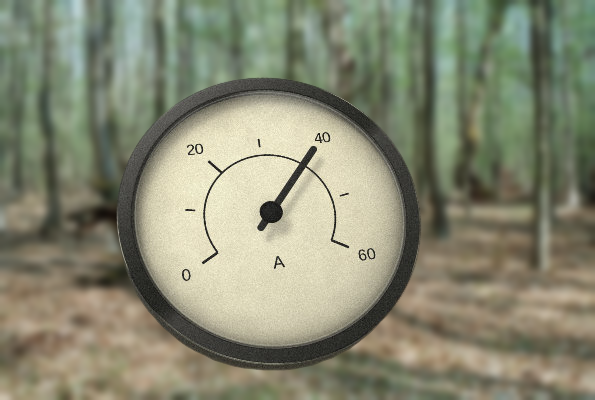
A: 40 A
